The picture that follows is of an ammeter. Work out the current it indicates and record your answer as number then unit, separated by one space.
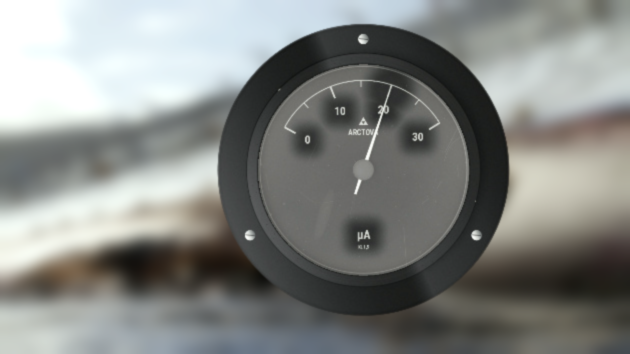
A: 20 µA
